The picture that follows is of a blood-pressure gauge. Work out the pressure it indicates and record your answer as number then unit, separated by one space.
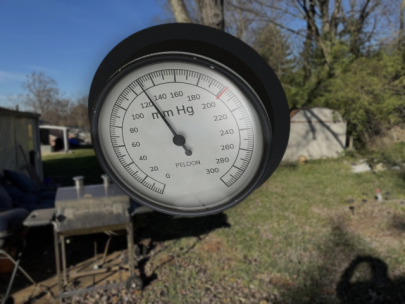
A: 130 mmHg
